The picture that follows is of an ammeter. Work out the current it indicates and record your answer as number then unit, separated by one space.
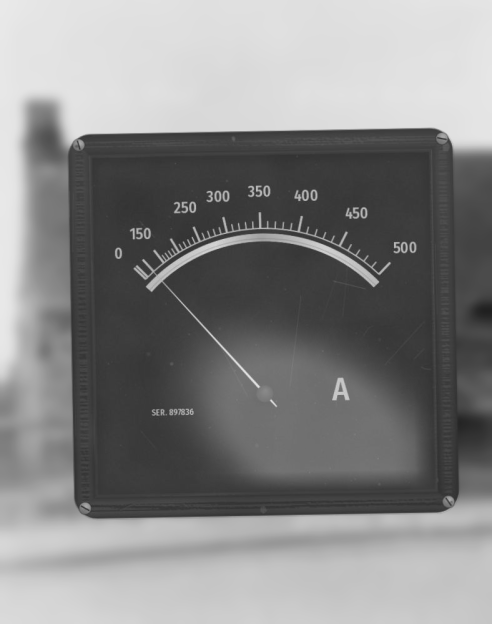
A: 100 A
